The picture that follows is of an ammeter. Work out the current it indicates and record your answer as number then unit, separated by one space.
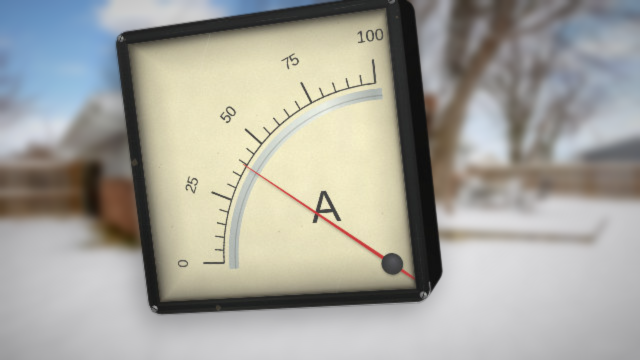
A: 40 A
